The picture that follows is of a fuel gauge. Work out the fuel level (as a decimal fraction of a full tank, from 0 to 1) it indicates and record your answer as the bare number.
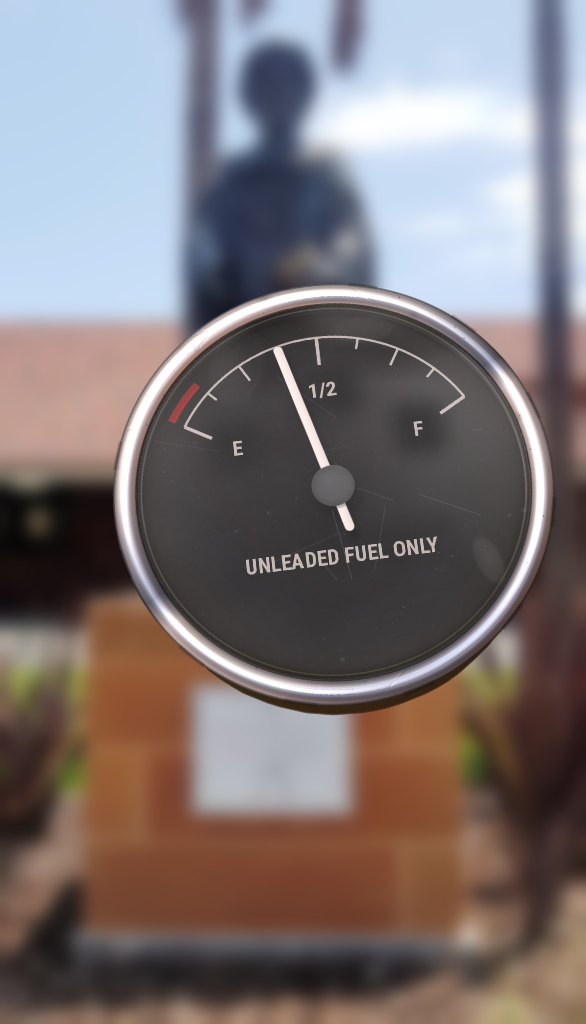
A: 0.375
